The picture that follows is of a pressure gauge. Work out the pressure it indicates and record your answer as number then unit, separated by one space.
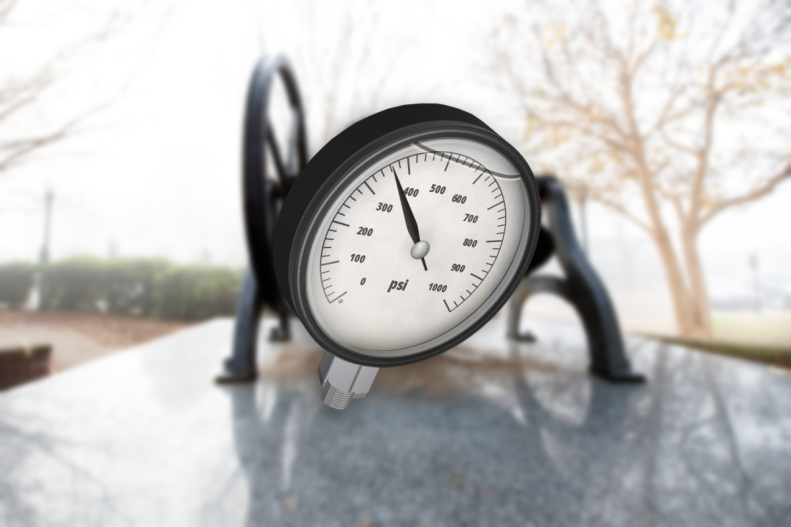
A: 360 psi
